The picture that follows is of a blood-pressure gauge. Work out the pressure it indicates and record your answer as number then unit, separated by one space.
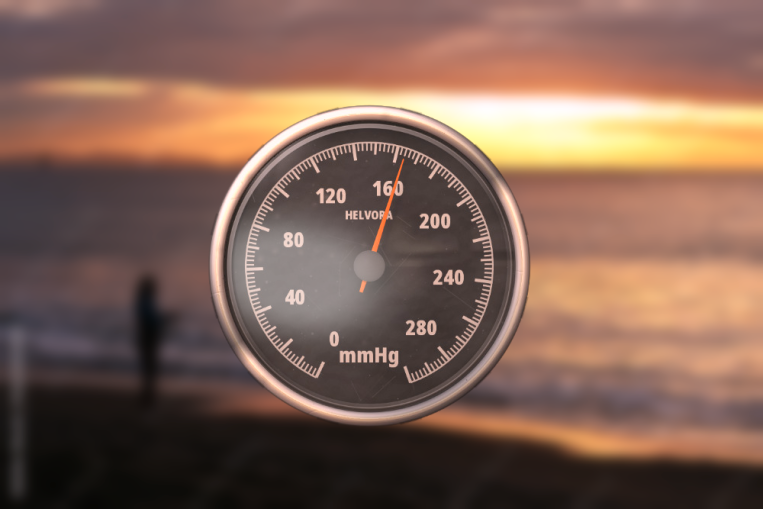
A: 164 mmHg
